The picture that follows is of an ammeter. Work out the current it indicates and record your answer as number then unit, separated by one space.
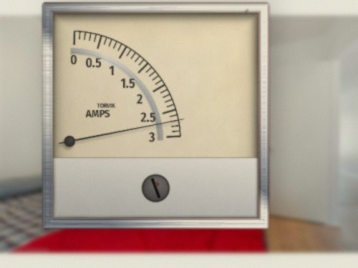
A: 2.7 A
